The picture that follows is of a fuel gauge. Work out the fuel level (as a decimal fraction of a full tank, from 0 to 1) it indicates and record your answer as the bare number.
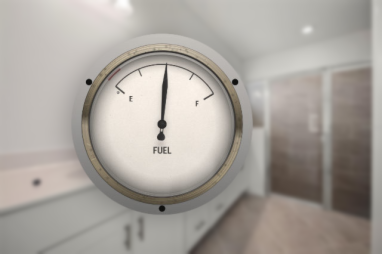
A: 0.5
